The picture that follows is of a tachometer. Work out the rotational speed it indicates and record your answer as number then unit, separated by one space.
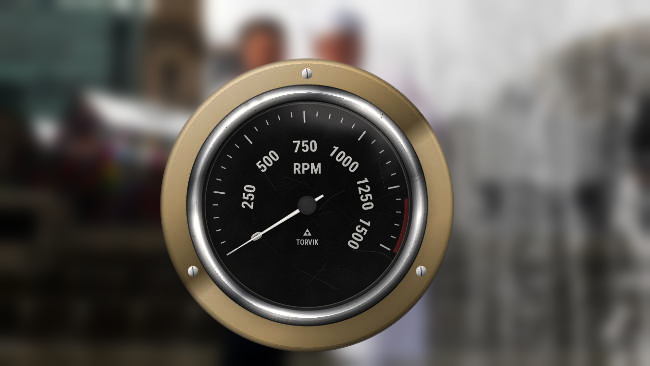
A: 0 rpm
